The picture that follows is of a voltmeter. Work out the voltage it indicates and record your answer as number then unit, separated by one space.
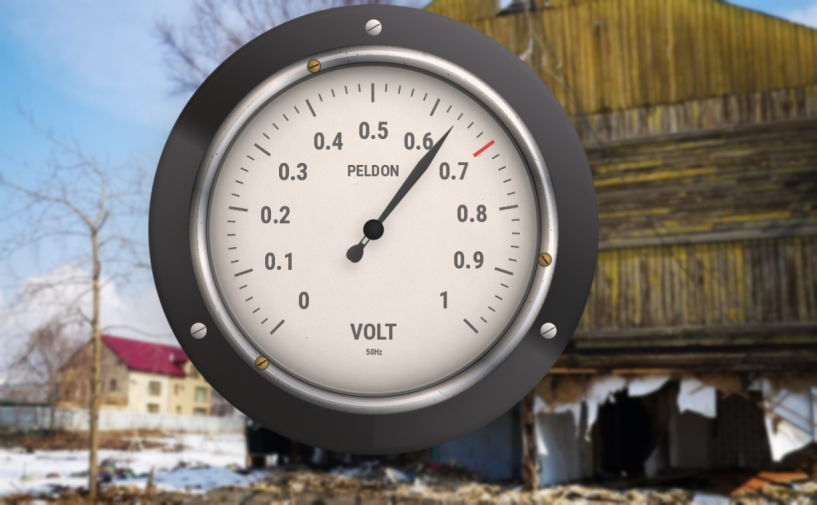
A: 0.64 V
